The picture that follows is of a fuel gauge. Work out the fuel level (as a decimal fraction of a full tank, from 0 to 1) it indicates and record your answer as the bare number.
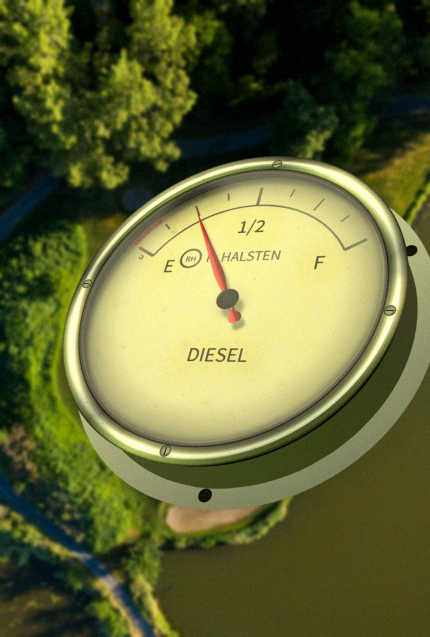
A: 0.25
